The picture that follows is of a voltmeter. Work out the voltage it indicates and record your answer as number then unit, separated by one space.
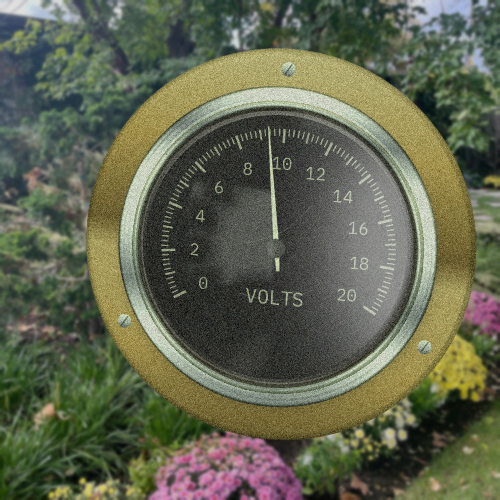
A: 9.4 V
